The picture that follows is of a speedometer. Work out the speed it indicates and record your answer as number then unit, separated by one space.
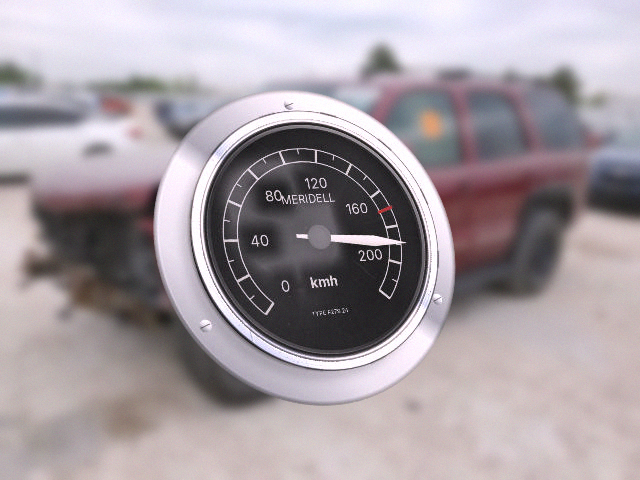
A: 190 km/h
